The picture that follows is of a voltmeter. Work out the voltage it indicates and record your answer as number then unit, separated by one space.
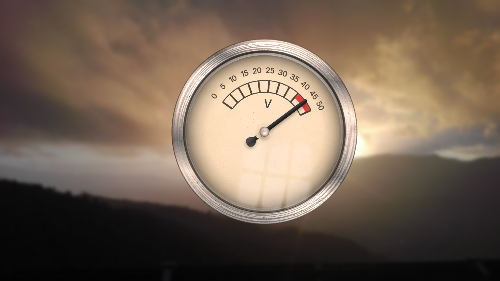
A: 45 V
